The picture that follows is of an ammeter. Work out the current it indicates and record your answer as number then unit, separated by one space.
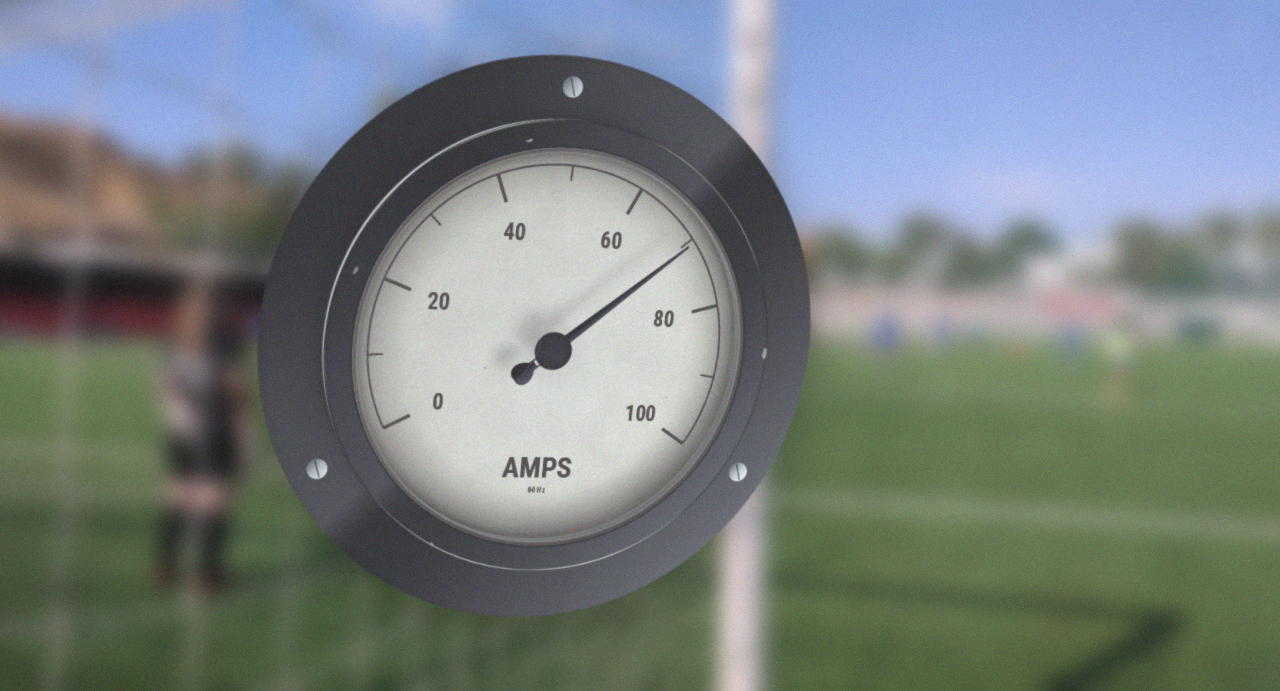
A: 70 A
